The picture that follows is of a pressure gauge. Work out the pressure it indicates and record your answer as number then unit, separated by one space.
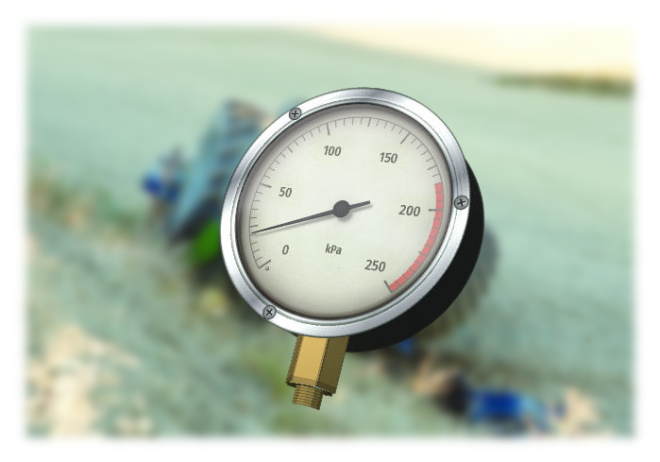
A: 20 kPa
